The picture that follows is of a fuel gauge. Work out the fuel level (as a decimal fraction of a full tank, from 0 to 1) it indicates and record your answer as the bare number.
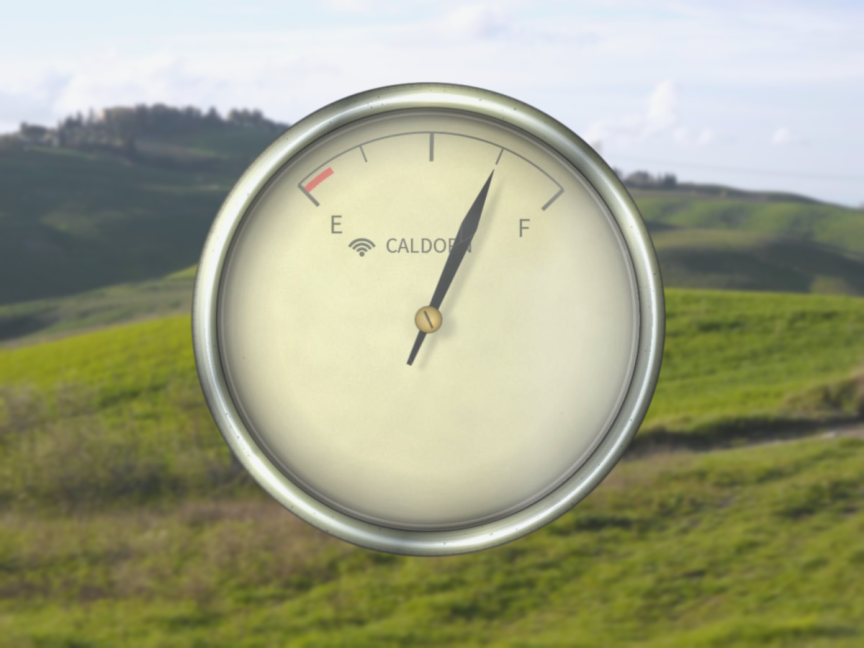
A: 0.75
